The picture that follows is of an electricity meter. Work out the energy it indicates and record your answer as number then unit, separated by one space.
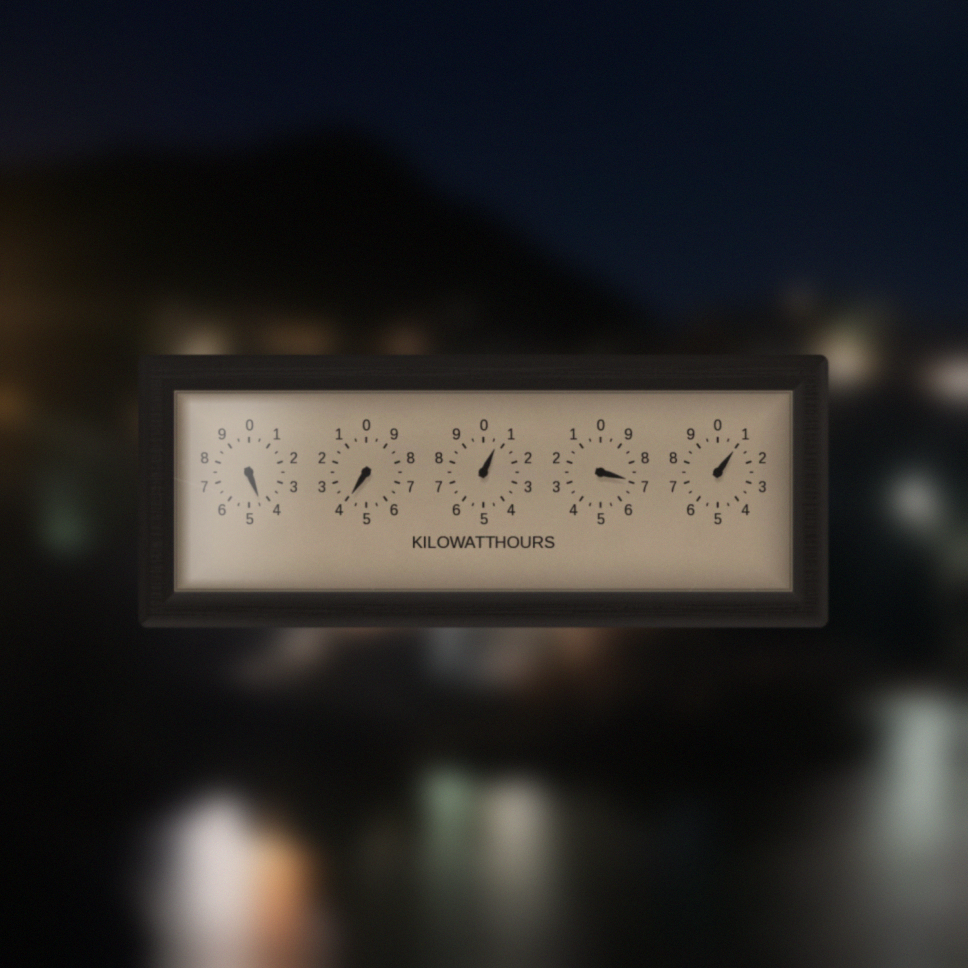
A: 44071 kWh
